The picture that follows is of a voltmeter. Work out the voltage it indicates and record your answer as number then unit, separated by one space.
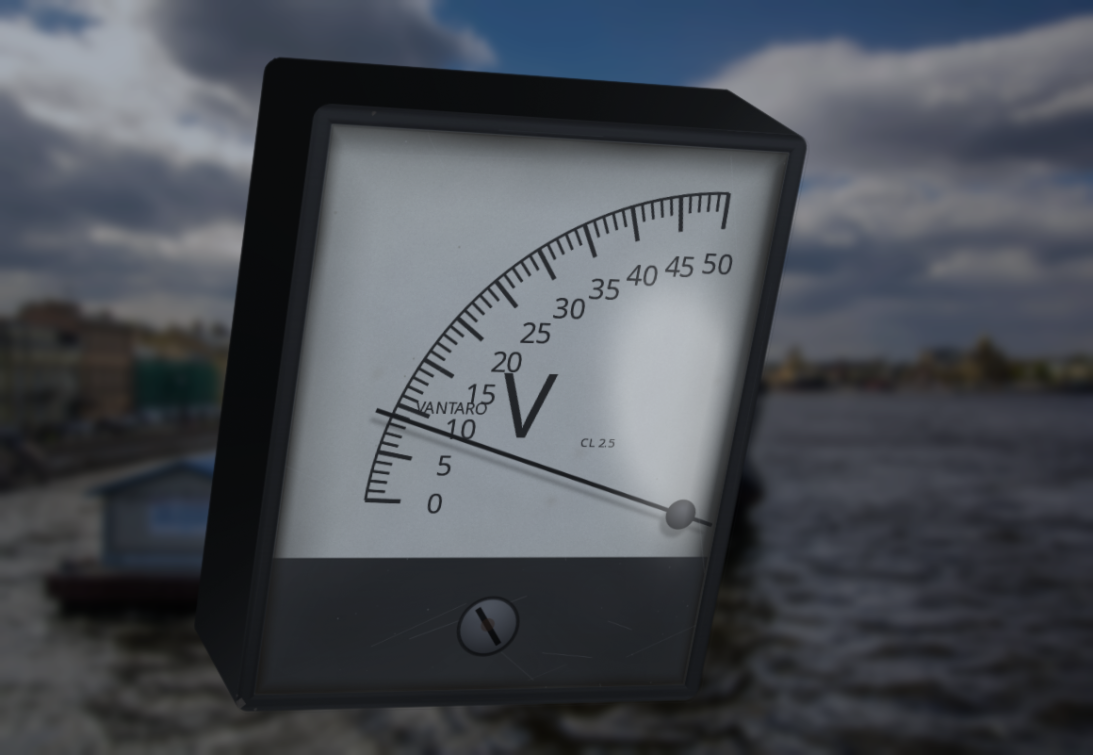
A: 9 V
